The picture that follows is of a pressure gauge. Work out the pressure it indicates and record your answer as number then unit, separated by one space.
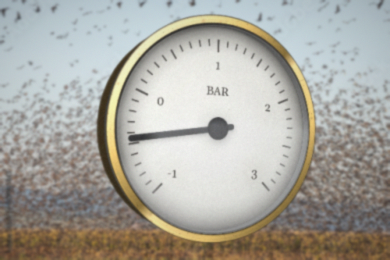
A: -0.45 bar
